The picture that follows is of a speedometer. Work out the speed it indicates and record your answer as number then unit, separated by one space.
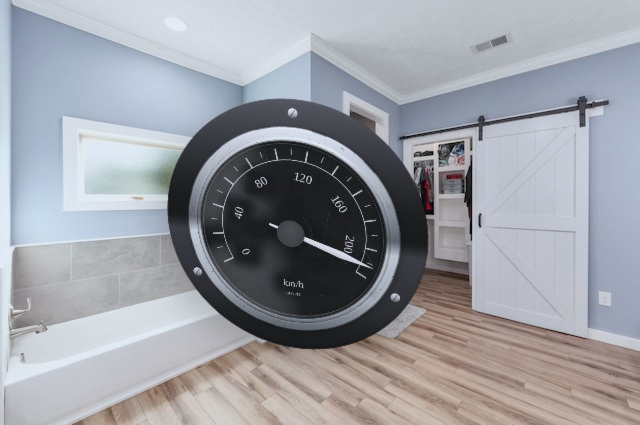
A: 210 km/h
